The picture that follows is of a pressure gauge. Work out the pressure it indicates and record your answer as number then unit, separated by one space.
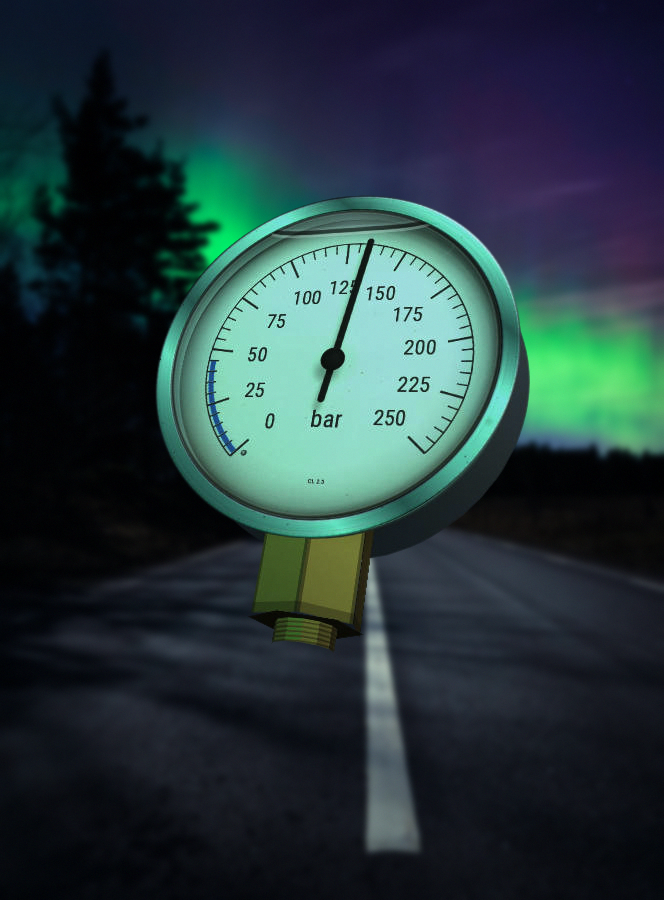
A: 135 bar
